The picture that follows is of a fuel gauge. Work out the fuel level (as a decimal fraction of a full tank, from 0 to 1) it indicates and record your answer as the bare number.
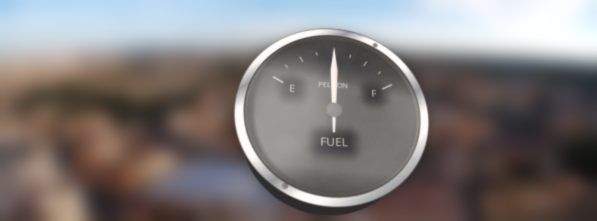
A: 0.5
